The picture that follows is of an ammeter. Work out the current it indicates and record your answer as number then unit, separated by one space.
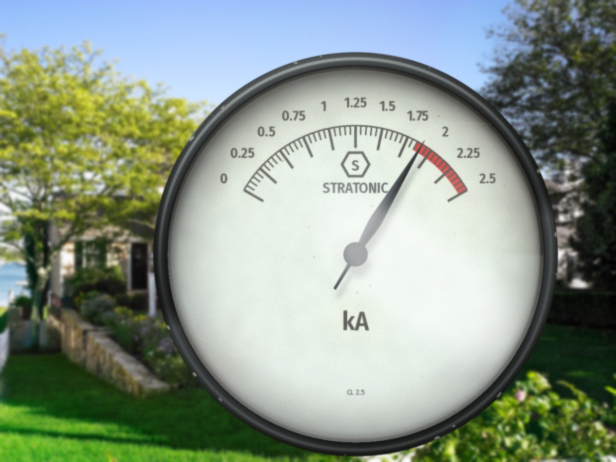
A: 1.9 kA
